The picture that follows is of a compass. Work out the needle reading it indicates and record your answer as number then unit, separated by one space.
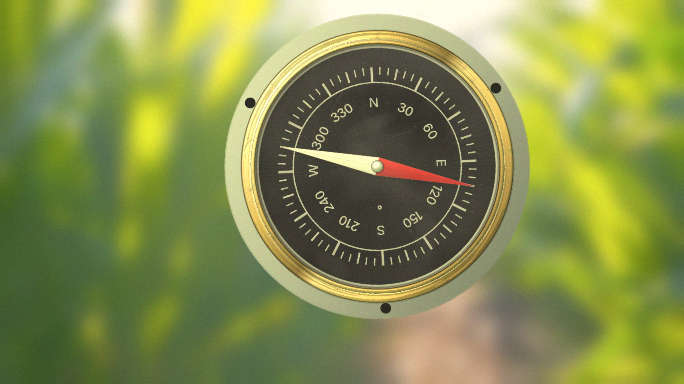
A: 105 °
